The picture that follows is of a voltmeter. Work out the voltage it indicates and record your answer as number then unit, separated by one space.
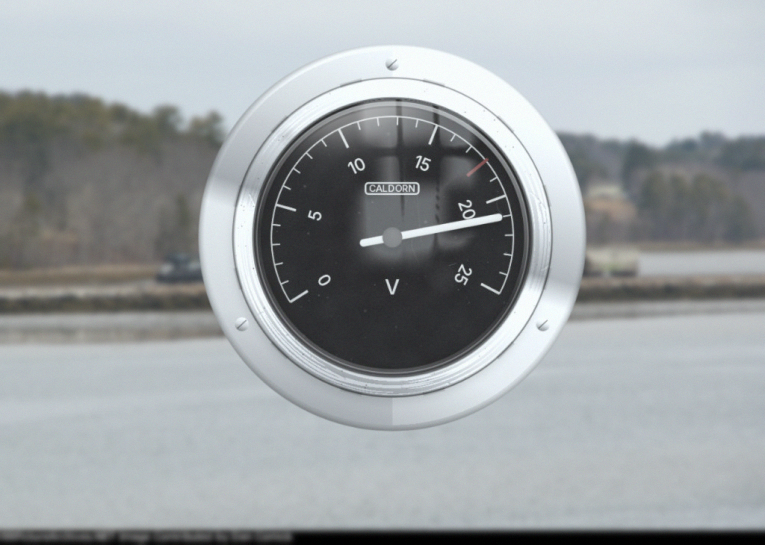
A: 21 V
